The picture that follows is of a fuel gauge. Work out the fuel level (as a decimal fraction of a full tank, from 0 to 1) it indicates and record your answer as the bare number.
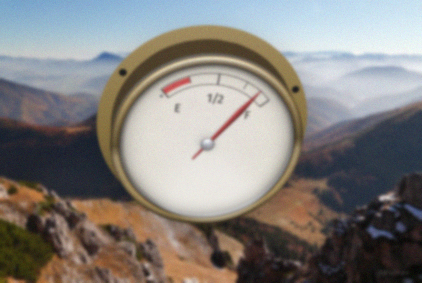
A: 0.875
